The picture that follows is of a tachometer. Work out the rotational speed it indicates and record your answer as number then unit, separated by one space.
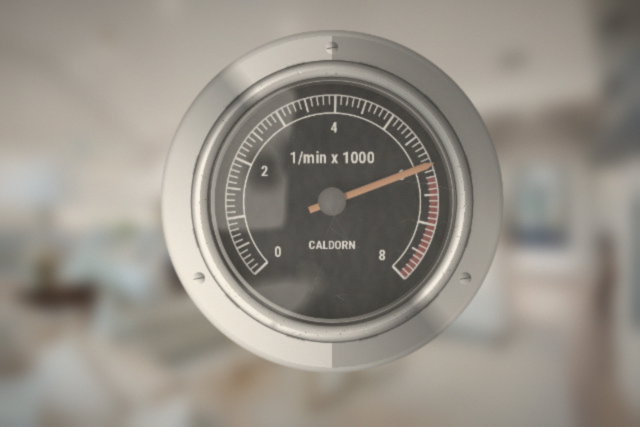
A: 6000 rpm
